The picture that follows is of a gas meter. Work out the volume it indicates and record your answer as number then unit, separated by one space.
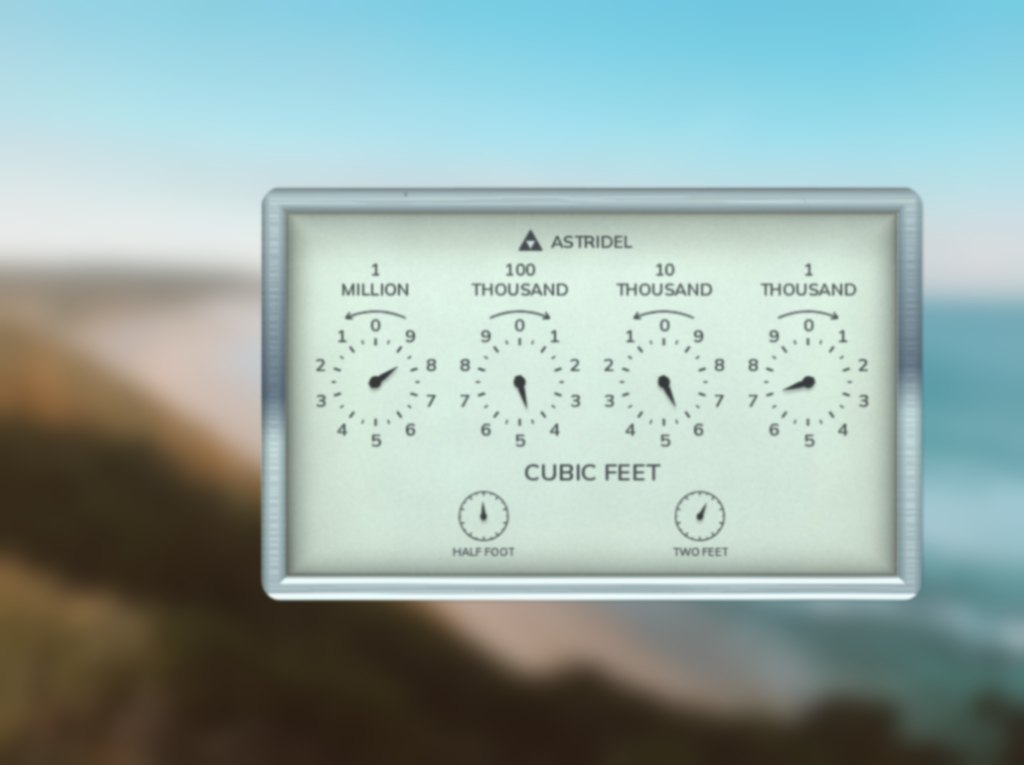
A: 845700 ft³
